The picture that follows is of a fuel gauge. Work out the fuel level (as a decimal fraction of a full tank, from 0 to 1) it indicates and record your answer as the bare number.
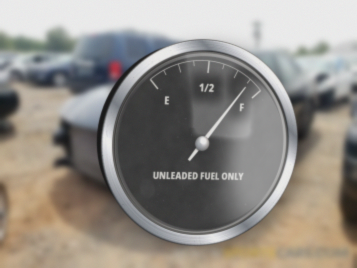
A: 0.875
